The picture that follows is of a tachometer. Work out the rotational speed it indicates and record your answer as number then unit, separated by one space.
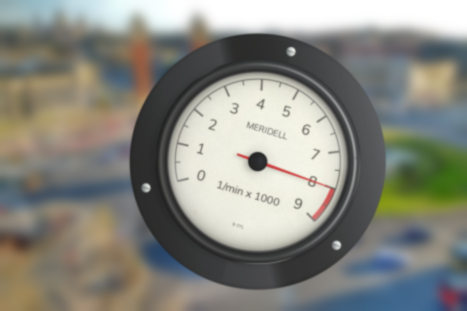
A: 8000 rpm
